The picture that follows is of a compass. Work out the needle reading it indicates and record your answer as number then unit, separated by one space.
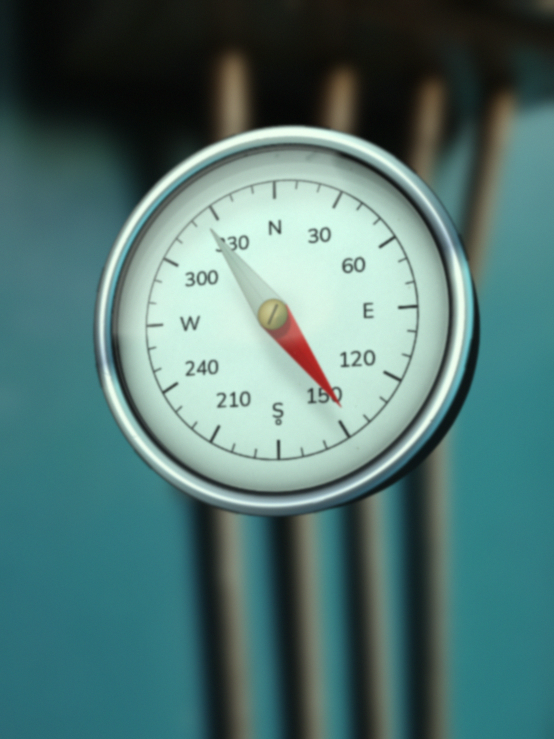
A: 145 °
